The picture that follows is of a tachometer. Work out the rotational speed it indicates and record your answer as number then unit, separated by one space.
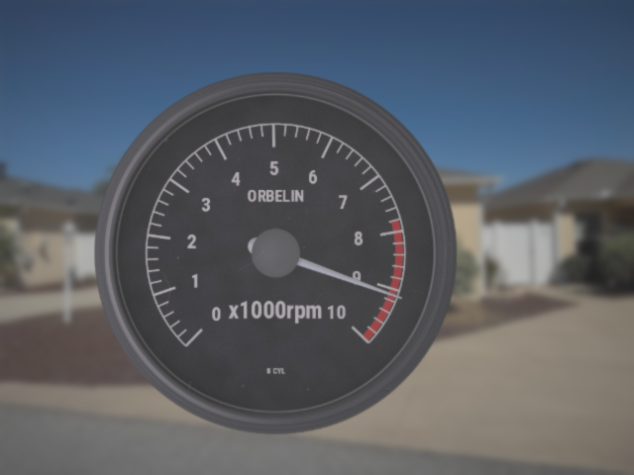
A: 9100 rpm
